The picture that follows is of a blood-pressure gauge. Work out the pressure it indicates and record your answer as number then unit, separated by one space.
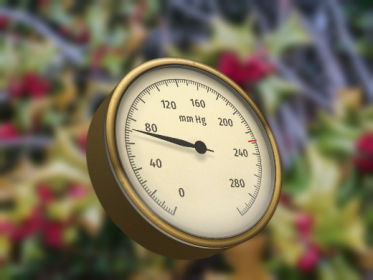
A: 70 mmHg
